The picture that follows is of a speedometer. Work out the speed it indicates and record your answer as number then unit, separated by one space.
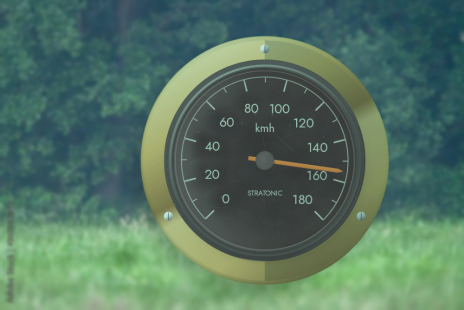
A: 155 km/h
